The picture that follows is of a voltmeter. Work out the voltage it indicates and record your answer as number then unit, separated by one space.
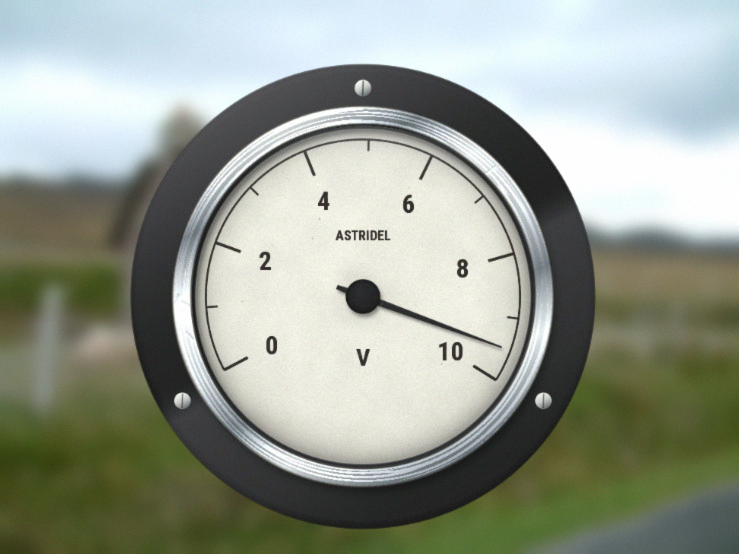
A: 9.5 V
